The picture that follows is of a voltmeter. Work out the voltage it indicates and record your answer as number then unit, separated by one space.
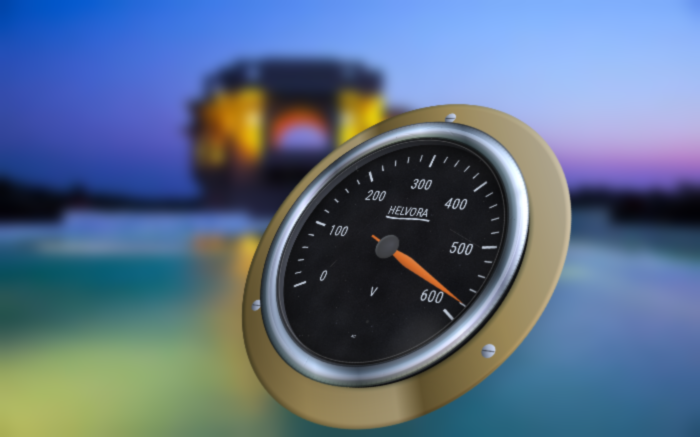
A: 580 V
